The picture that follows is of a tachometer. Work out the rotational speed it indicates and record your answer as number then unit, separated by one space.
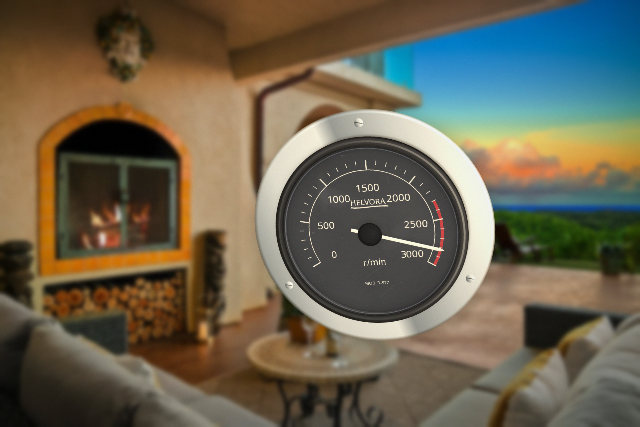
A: 2800 rpm
